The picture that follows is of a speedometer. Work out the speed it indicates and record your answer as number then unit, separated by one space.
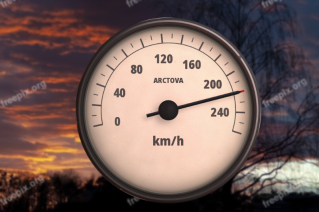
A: 220 km/h
